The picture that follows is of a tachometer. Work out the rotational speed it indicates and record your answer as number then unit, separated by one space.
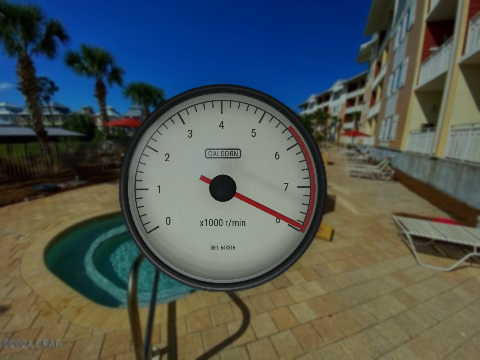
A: 7900 rpm
